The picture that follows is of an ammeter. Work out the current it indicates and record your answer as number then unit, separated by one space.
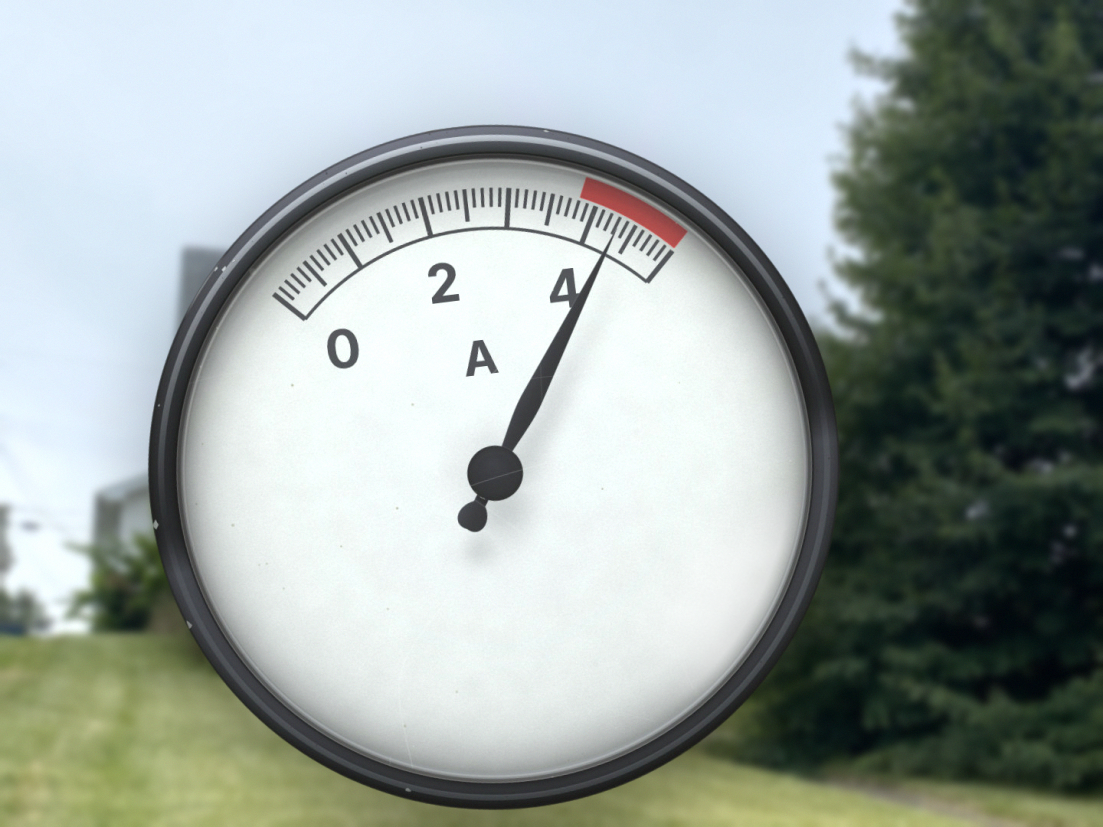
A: 4.3 A
